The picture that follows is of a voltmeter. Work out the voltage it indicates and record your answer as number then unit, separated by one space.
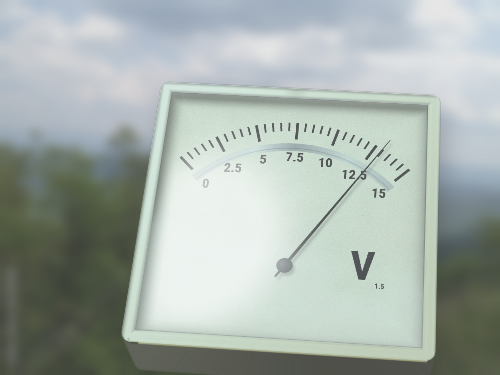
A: 13 V
